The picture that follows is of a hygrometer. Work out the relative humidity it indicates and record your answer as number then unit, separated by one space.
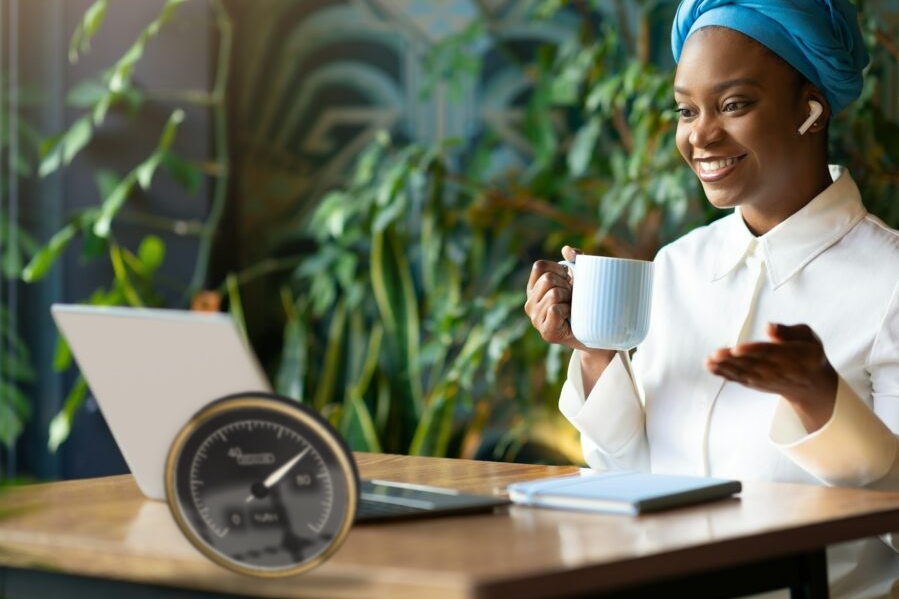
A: 70 %
